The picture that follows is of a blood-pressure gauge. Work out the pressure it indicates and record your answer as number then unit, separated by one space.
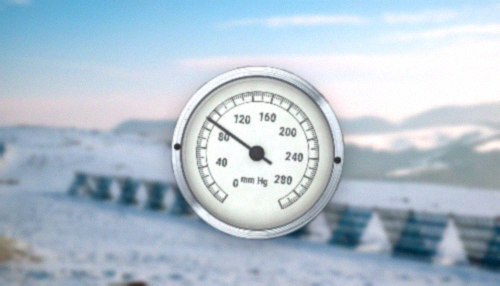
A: 90 mmHg
